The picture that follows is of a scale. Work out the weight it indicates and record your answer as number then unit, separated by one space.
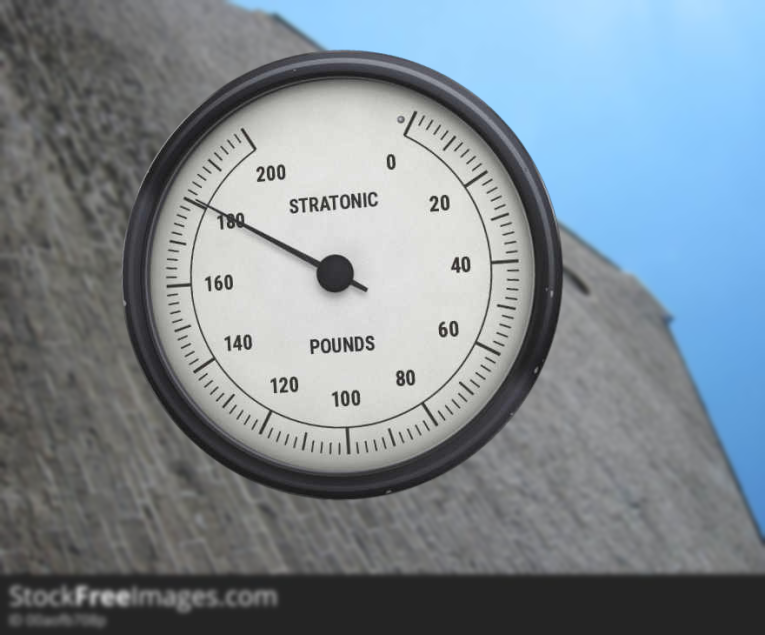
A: 181 lb
